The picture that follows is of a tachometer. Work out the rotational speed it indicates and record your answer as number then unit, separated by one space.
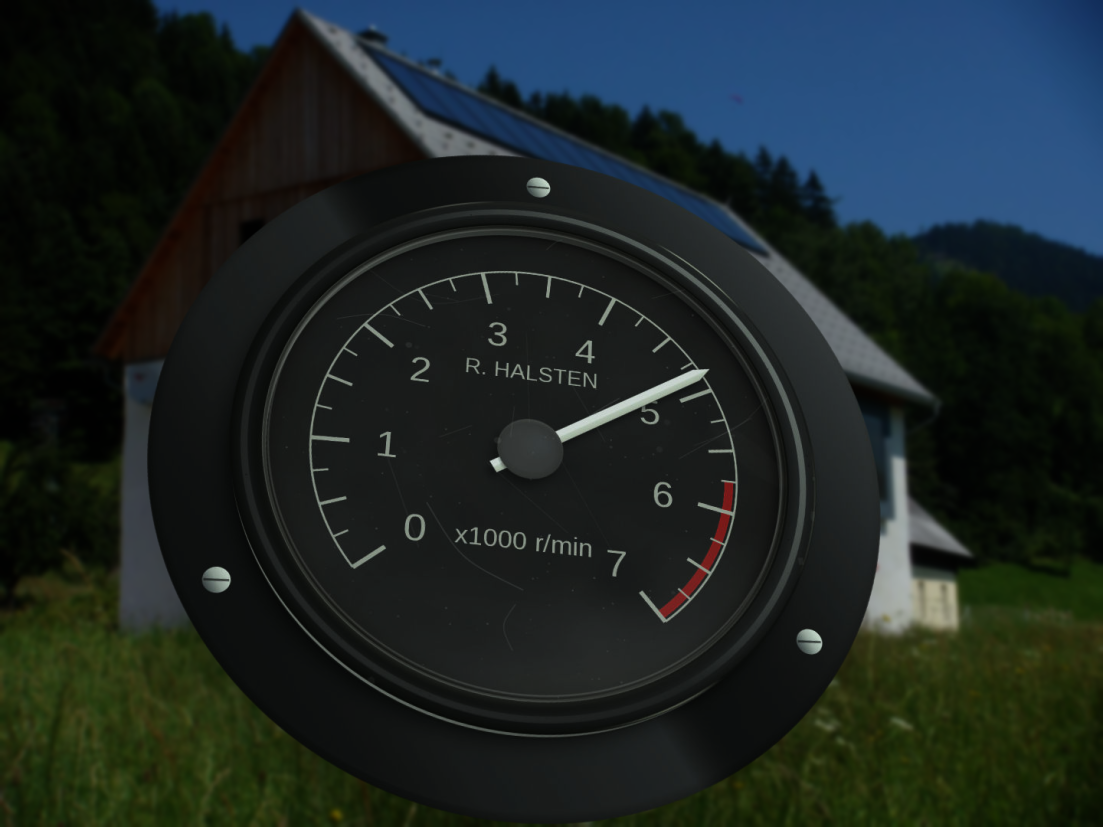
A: 4875 rpm
